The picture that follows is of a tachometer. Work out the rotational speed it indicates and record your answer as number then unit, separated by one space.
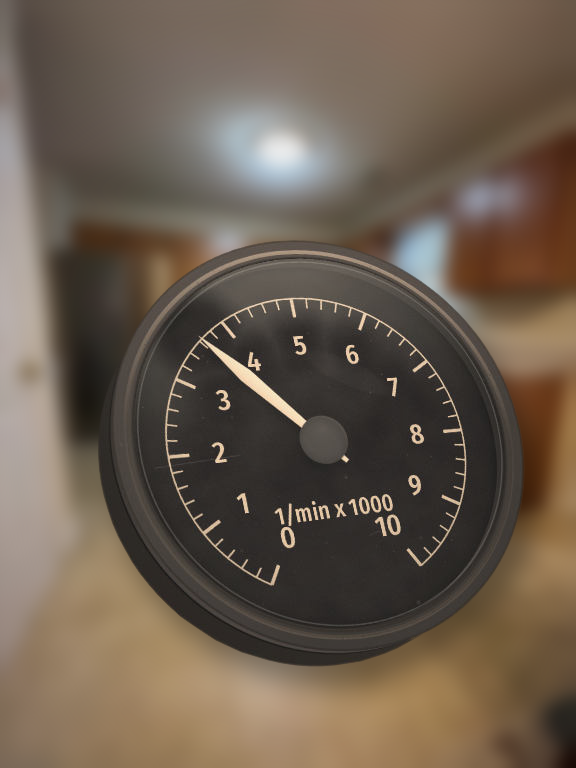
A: 3600 rpm
